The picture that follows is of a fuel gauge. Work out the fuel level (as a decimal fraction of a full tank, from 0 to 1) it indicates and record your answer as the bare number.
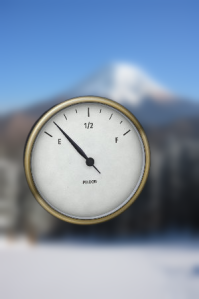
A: 0.125
